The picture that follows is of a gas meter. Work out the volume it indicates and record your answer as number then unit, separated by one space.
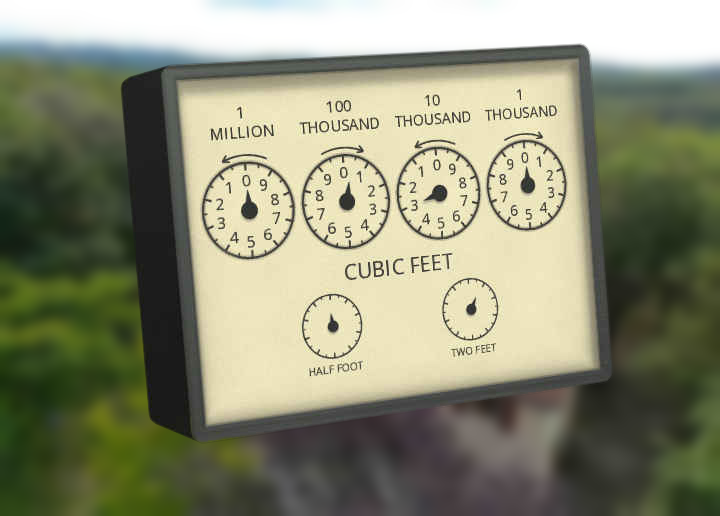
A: 3000 ft³
